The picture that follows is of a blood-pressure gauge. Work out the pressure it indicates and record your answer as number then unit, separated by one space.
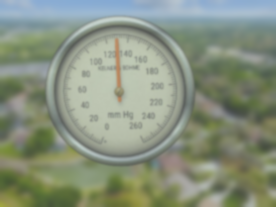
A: 130 mmHg
